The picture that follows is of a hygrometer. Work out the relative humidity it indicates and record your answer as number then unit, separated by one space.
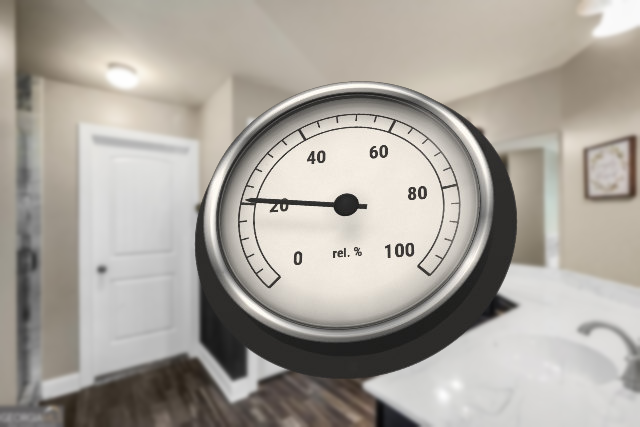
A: 20 %
